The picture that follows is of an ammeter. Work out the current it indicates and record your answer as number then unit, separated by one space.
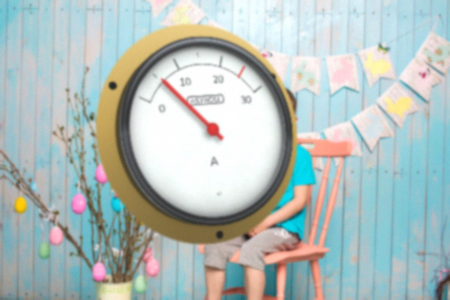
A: 5 A
